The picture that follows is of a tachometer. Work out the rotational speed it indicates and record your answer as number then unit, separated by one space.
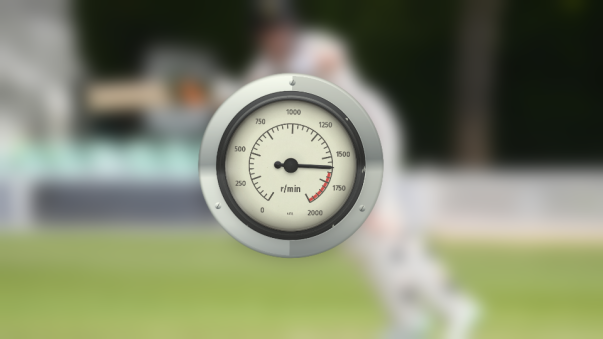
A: 1600 rpm
